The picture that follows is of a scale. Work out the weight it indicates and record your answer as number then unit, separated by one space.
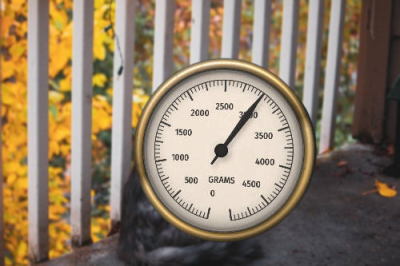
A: 3000 g
